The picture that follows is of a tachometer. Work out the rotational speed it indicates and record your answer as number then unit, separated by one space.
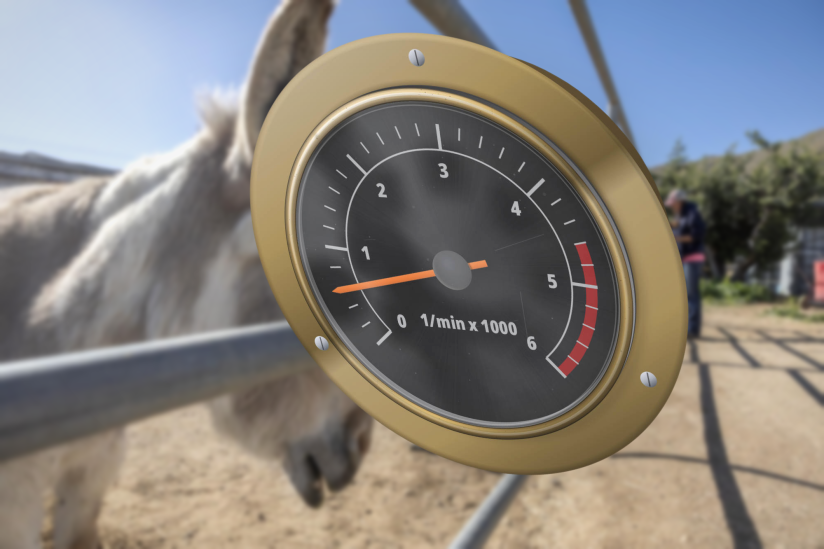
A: 600 rpm
